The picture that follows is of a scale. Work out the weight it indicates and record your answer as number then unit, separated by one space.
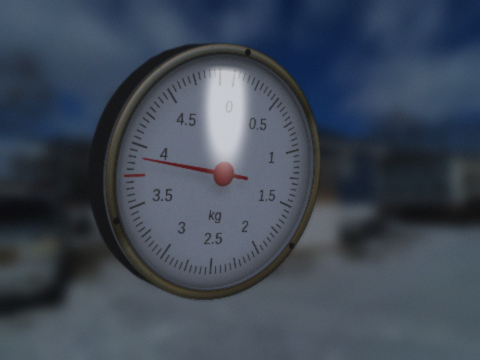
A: 3.9 kg
